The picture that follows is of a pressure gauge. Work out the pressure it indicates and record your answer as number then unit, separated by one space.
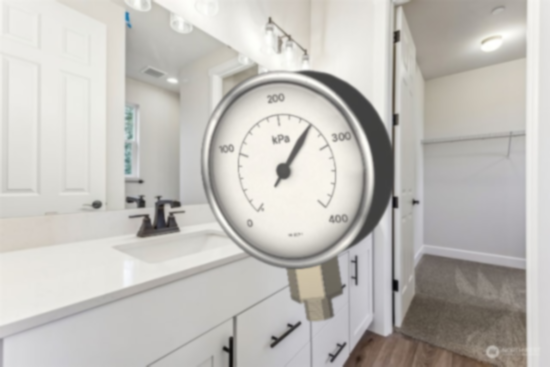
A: 260 kPa
